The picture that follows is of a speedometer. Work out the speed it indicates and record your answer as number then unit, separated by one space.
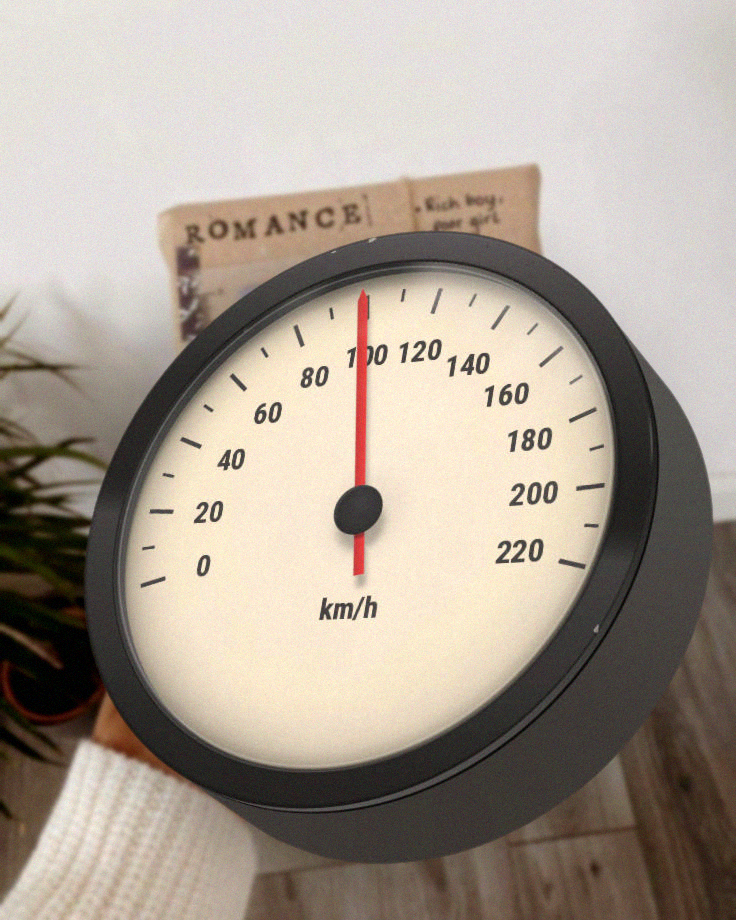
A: 100 km/h
